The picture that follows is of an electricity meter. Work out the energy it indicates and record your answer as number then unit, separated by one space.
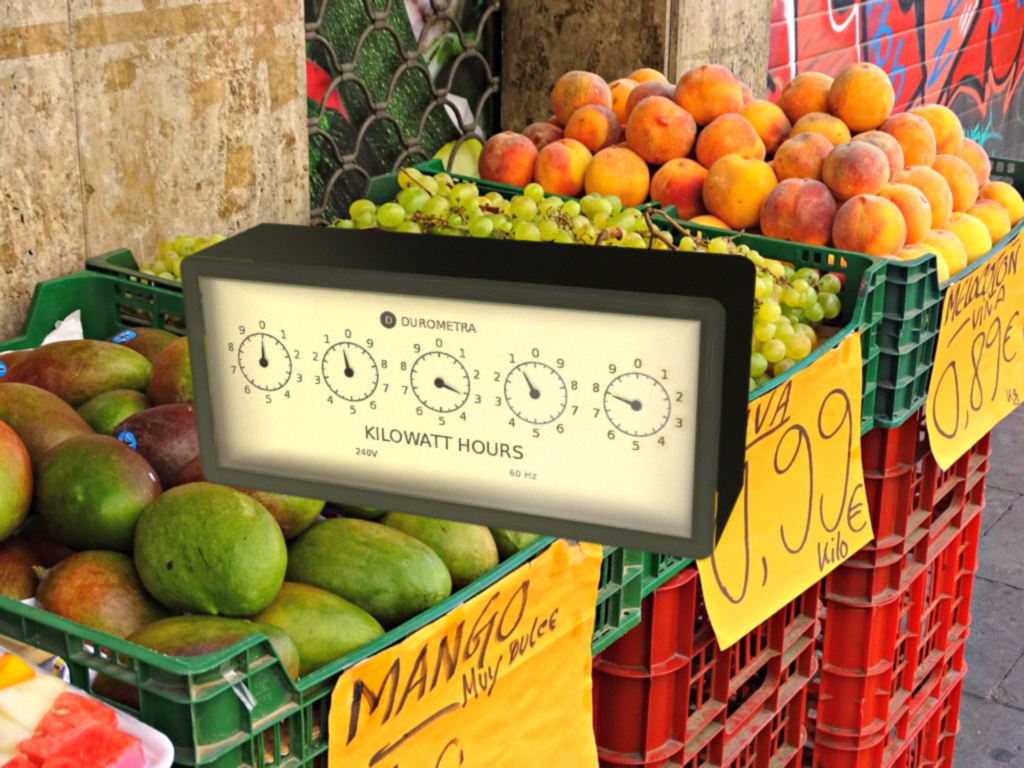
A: 308 kWh
